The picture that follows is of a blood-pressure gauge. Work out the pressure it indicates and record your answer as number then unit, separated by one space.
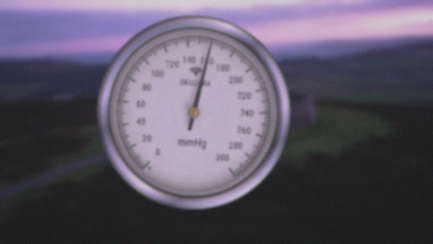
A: 160 mmHg
